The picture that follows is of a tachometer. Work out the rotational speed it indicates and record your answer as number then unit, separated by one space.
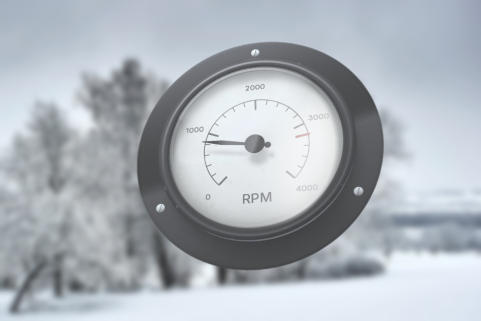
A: 800 rpm
